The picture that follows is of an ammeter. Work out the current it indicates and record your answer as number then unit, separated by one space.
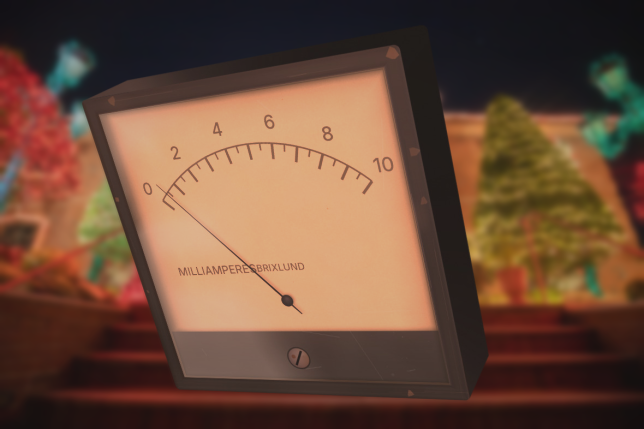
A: 0.5 mA
